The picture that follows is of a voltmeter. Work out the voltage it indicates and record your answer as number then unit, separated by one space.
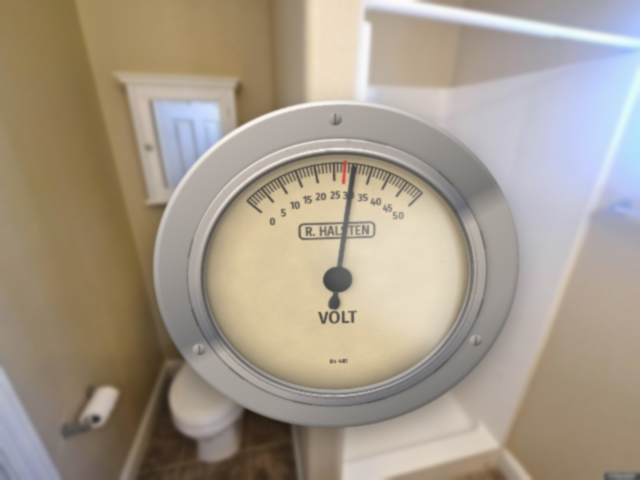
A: 30 V
